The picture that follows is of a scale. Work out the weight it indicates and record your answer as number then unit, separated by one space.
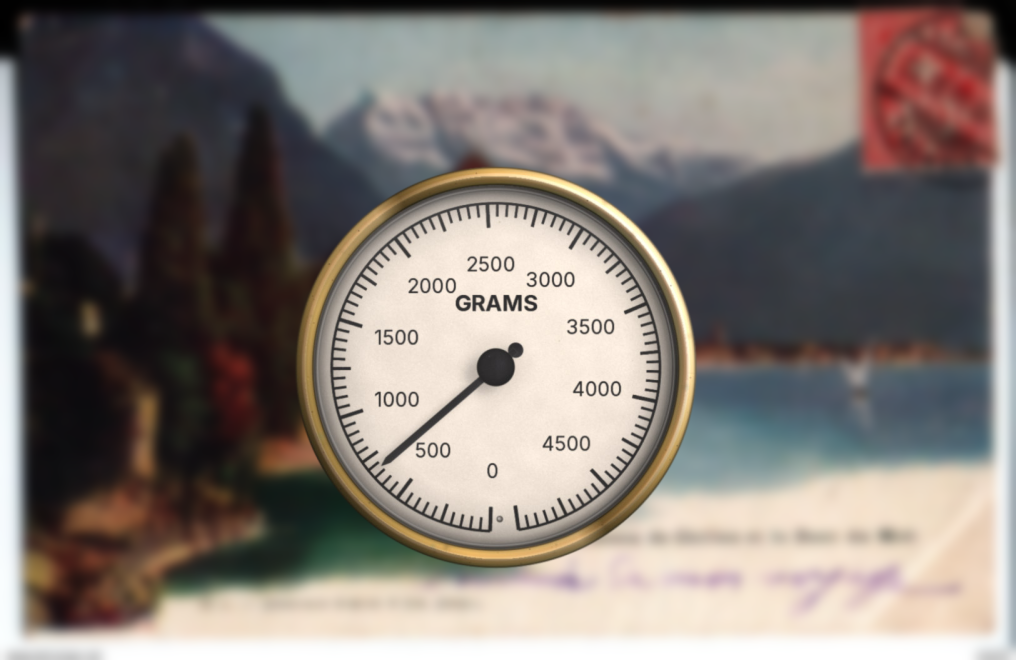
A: 675 g
